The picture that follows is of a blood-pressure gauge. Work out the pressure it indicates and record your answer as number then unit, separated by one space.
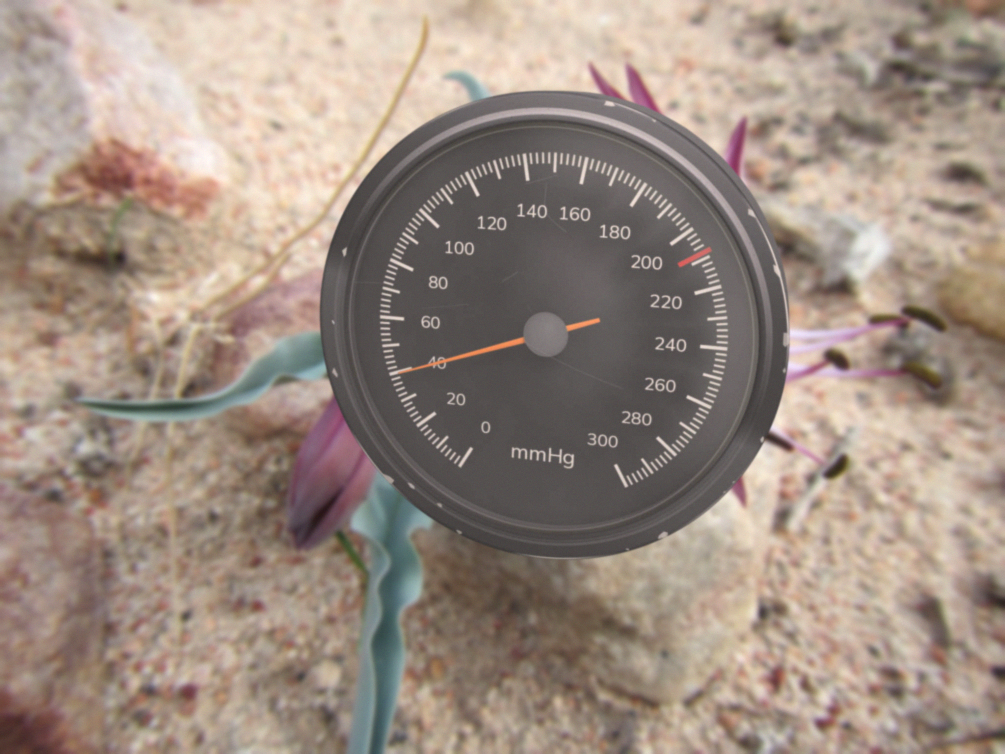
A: 40 mmHg
